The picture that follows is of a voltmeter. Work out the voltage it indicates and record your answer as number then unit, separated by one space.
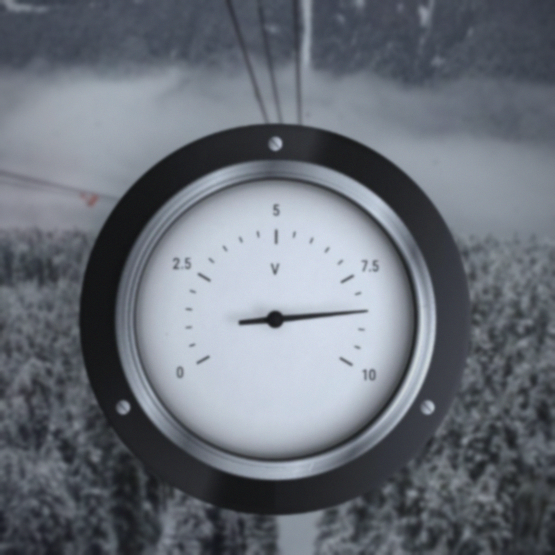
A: 8.5 V
